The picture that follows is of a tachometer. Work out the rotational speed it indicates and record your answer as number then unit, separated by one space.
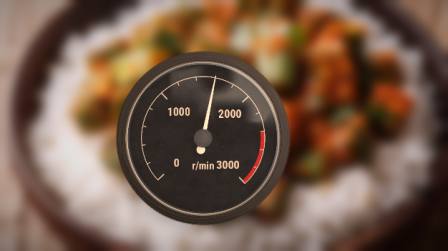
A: 1600 rpm
